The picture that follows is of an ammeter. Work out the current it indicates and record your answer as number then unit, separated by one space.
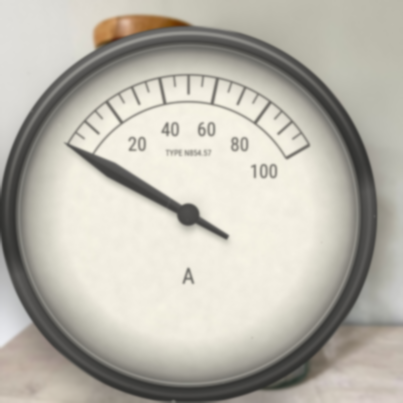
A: 0 A
